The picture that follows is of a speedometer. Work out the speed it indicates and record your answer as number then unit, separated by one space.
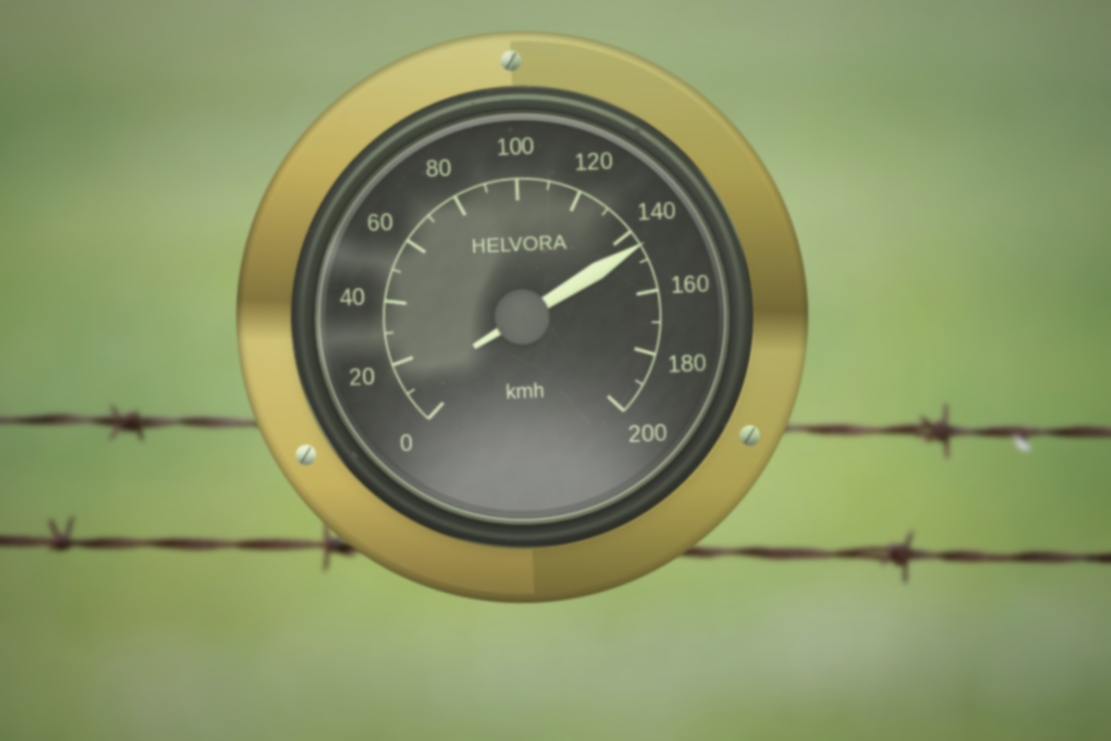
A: 145 km/h
